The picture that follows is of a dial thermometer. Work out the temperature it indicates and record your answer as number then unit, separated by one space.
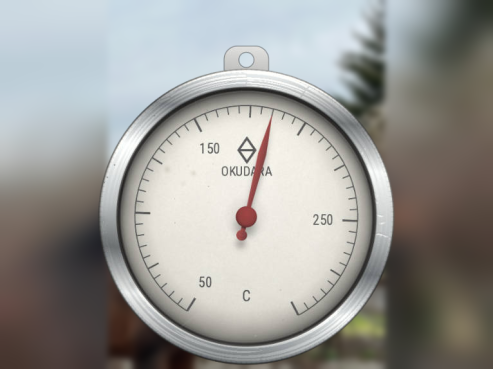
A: 185 °C
